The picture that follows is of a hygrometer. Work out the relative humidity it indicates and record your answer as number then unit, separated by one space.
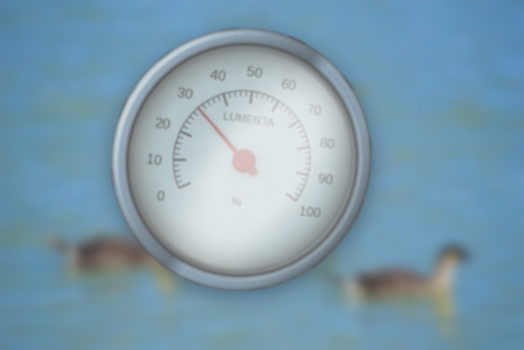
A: 30 %
